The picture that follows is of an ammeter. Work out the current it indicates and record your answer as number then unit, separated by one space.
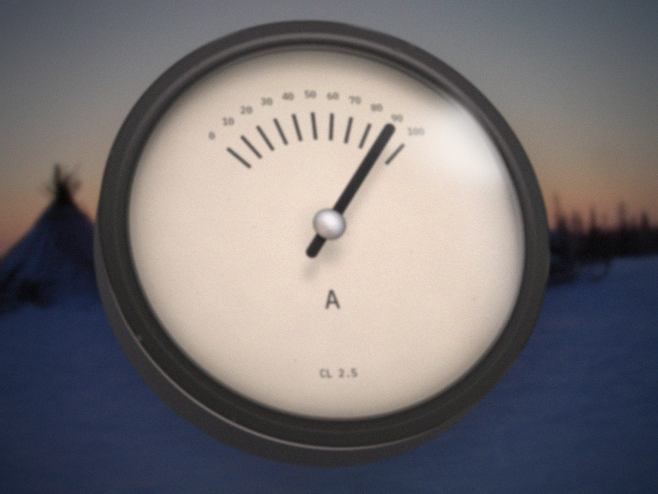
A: 90 A
